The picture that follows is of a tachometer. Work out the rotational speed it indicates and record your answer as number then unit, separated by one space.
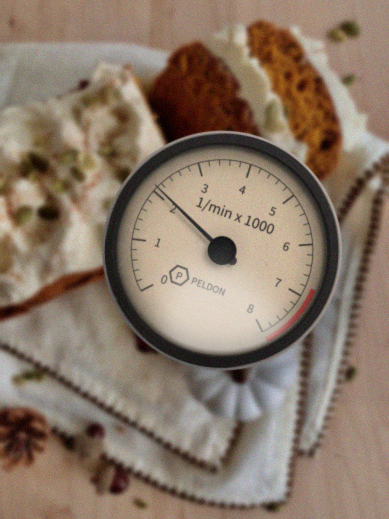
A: 2100 rpm
